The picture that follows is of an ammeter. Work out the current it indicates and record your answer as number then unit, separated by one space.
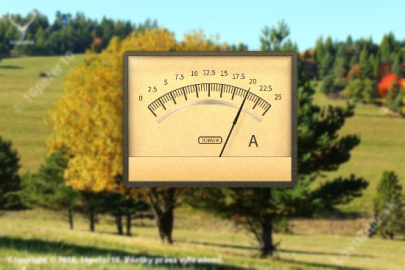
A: 20 A
